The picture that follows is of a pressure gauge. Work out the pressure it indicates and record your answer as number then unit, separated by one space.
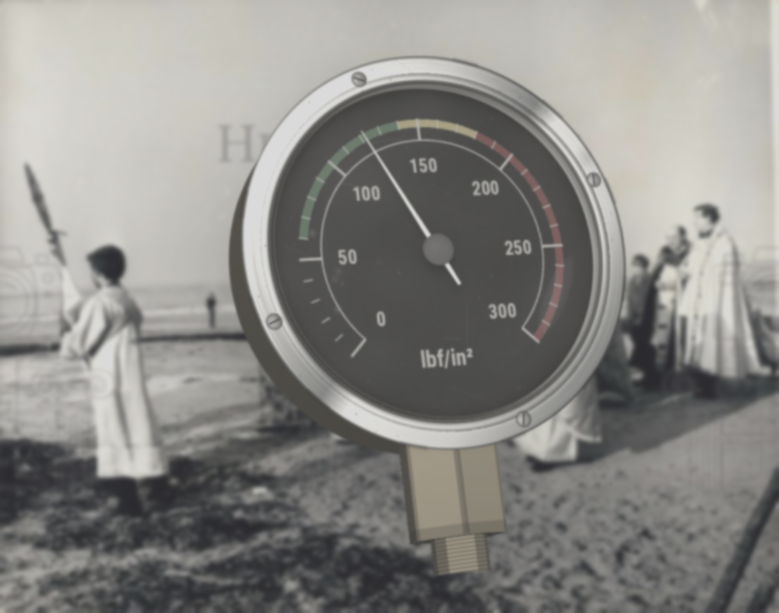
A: 120 psi
